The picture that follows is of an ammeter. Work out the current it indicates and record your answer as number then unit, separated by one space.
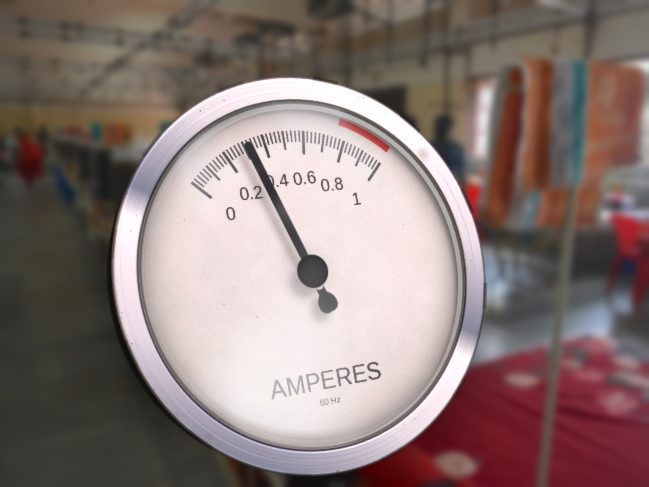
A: 0.3 A
